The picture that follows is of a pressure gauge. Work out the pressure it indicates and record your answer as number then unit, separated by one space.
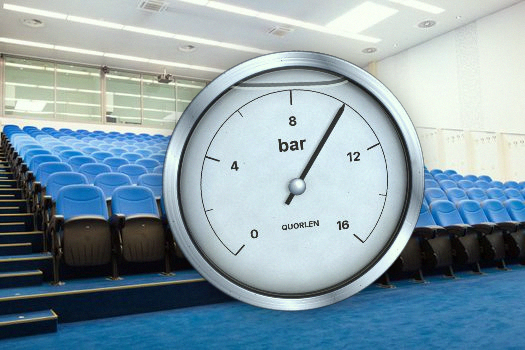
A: 10 bar
